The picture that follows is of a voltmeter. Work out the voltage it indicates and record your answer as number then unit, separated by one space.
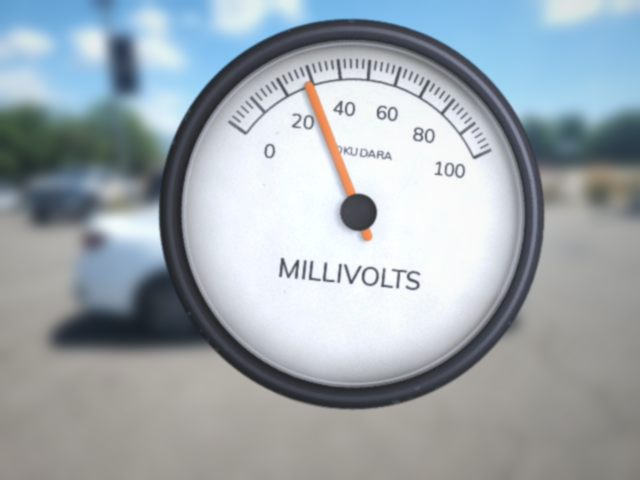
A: 28 mV
